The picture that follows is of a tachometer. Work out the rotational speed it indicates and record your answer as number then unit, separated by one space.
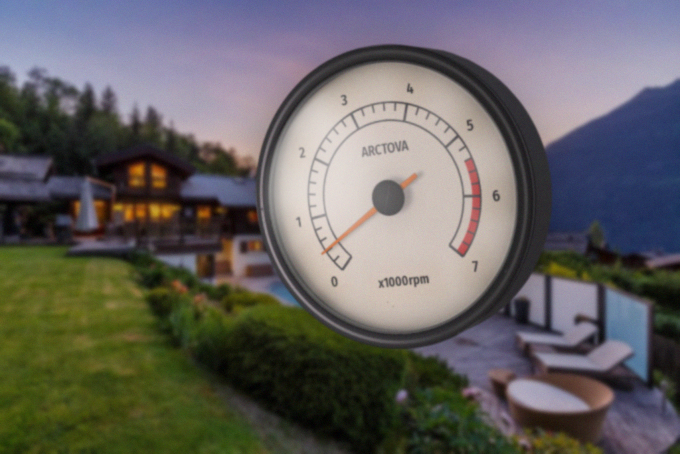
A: 400 rpm
